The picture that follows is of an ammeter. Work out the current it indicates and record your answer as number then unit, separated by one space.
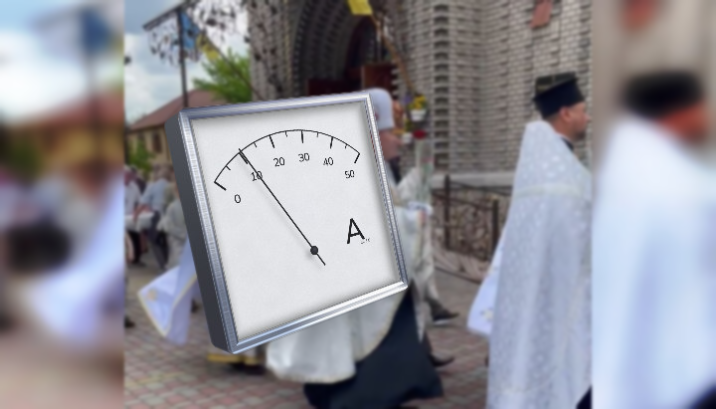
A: 10 A
